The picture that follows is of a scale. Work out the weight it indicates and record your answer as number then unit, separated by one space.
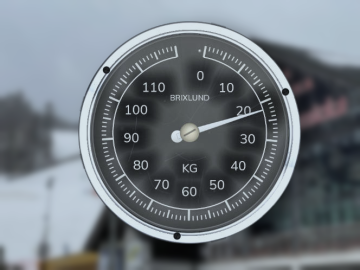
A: 22 kg
